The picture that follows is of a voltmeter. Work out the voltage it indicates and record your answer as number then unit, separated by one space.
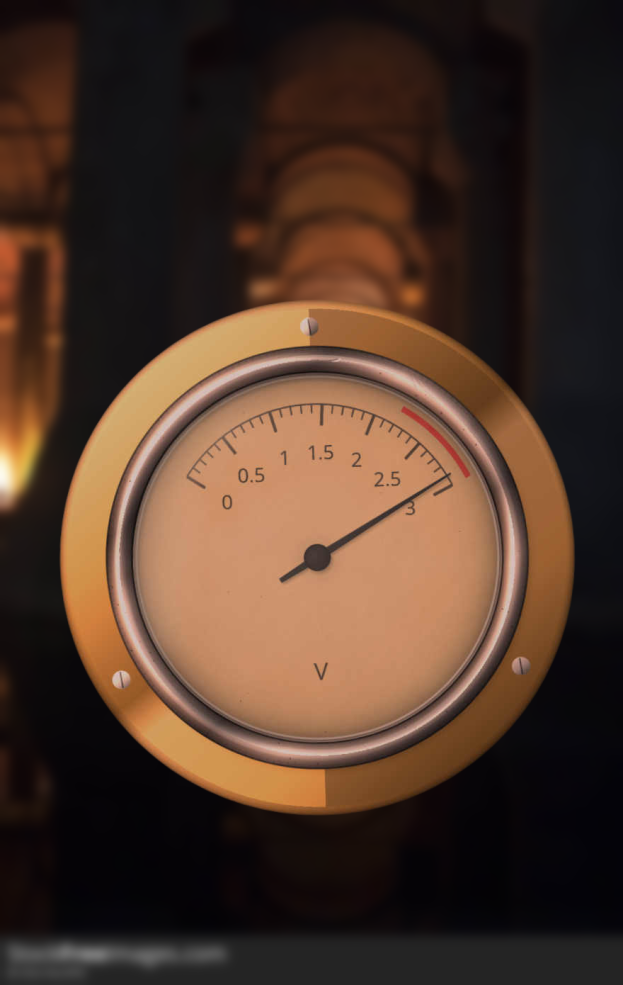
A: 2.9 V
